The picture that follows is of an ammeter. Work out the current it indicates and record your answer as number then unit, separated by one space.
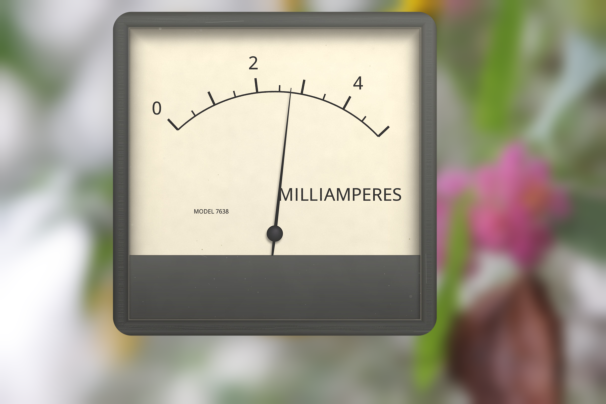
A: 2.75 mA
